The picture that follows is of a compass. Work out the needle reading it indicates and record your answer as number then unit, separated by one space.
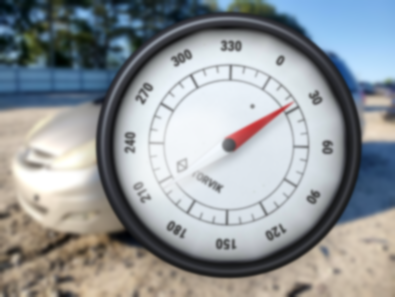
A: 25 °
